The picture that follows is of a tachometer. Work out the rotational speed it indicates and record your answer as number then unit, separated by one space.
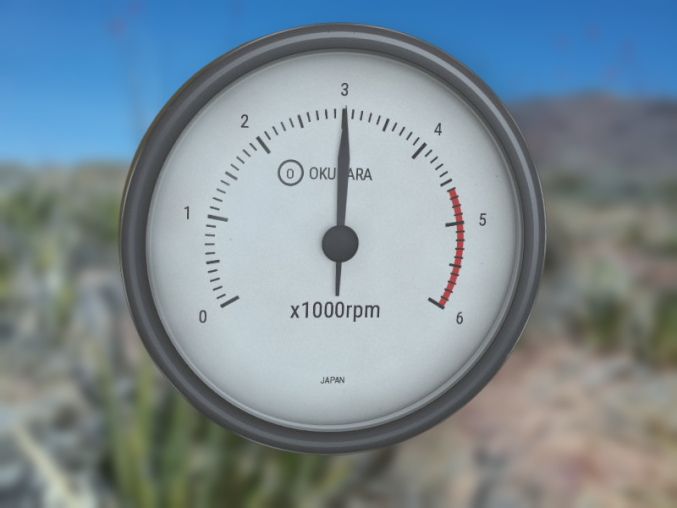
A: 3000 rpm
